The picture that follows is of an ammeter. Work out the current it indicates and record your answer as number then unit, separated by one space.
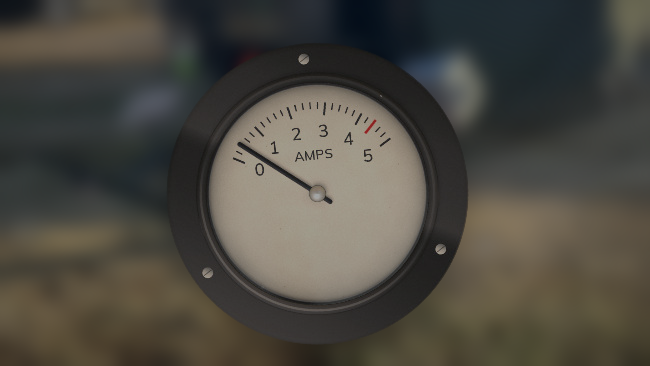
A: 0.4 A
